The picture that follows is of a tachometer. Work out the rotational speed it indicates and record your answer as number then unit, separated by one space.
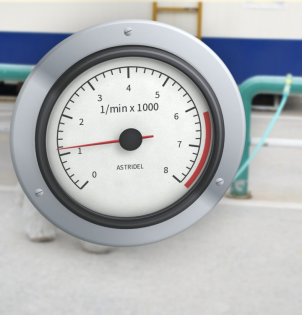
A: 1200 rpm
